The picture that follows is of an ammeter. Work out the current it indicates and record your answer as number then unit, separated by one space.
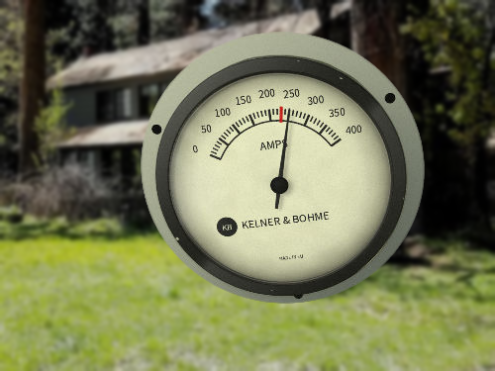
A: 250 A
